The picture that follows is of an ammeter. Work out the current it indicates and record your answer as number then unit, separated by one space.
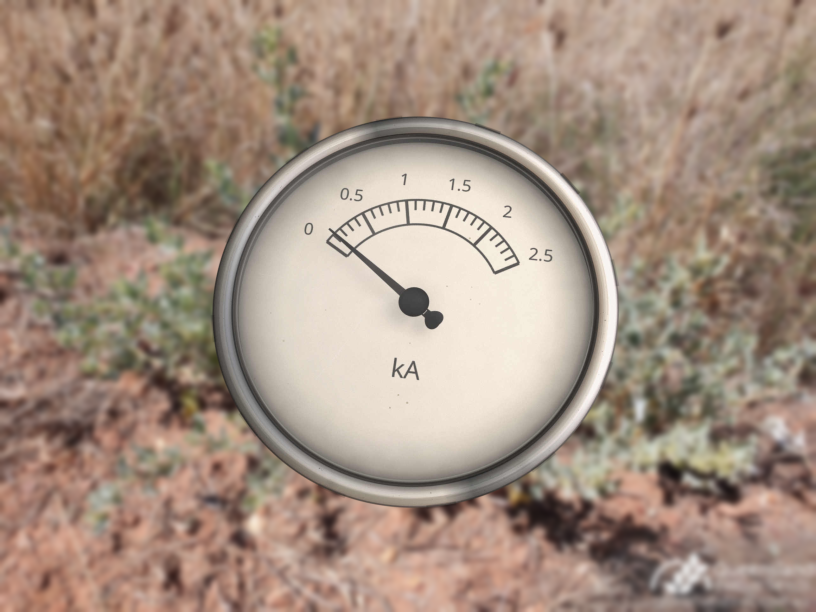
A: 0.1 kA
